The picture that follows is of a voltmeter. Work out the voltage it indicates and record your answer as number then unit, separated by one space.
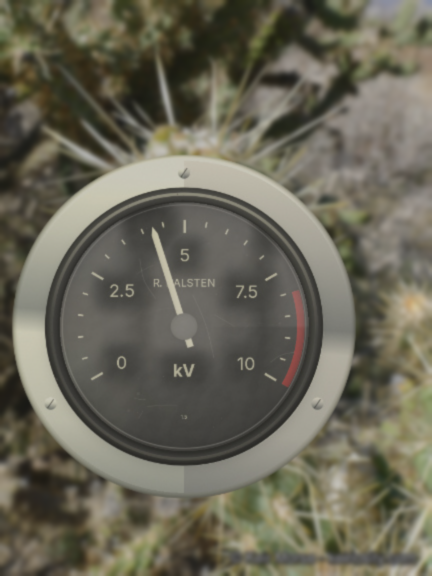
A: 4.25 kV
